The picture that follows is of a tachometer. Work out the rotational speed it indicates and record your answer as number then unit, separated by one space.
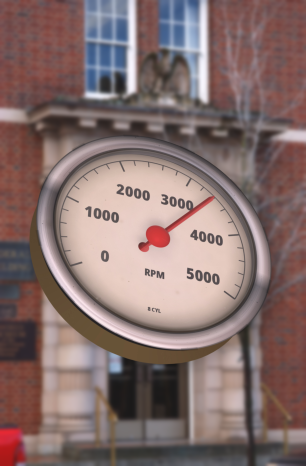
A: 3400 rpm
